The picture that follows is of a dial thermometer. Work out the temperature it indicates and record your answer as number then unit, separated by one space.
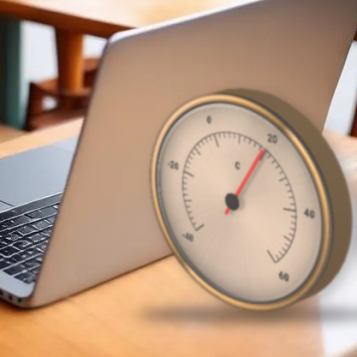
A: 20 °C
